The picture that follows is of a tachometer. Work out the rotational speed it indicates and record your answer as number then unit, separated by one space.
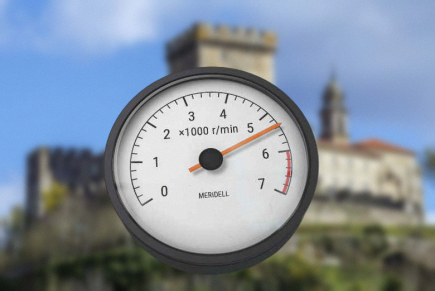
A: 5400 rpm
